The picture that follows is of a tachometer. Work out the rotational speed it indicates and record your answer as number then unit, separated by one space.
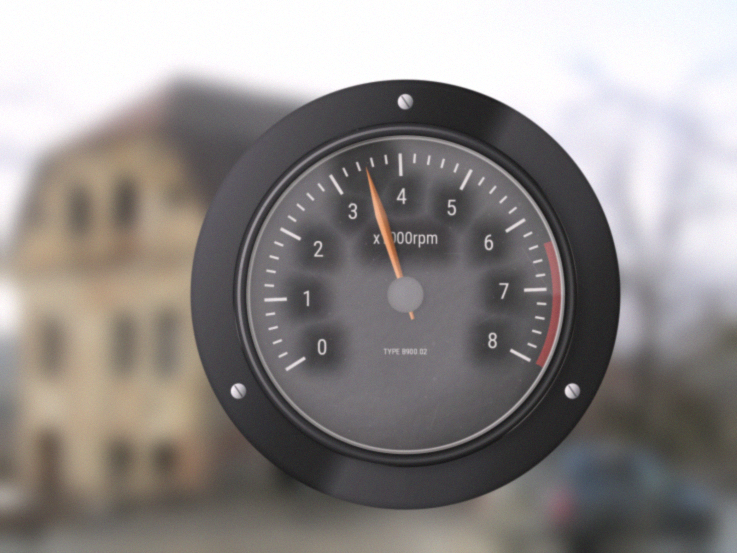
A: 3500 rpm
